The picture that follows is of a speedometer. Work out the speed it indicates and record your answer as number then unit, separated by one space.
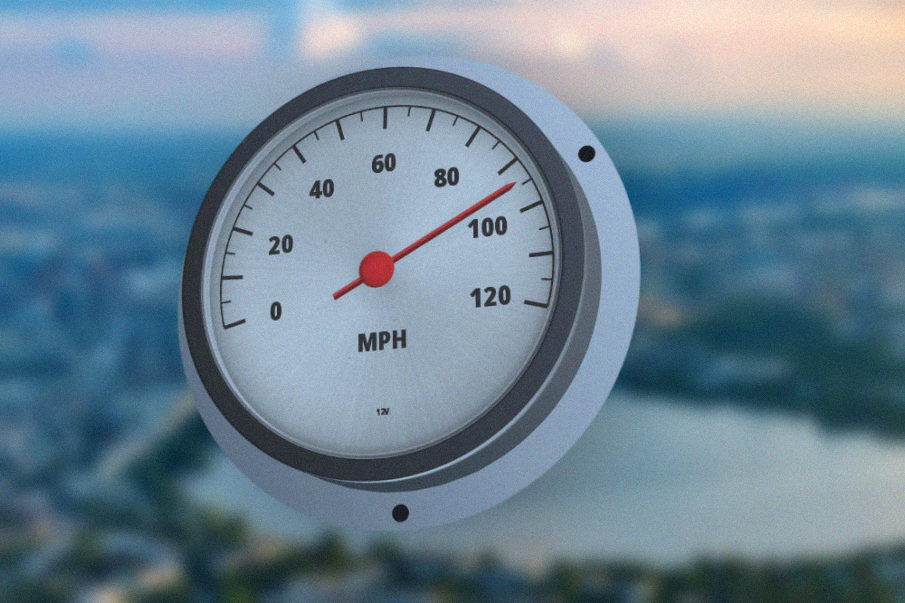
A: 95 mph
